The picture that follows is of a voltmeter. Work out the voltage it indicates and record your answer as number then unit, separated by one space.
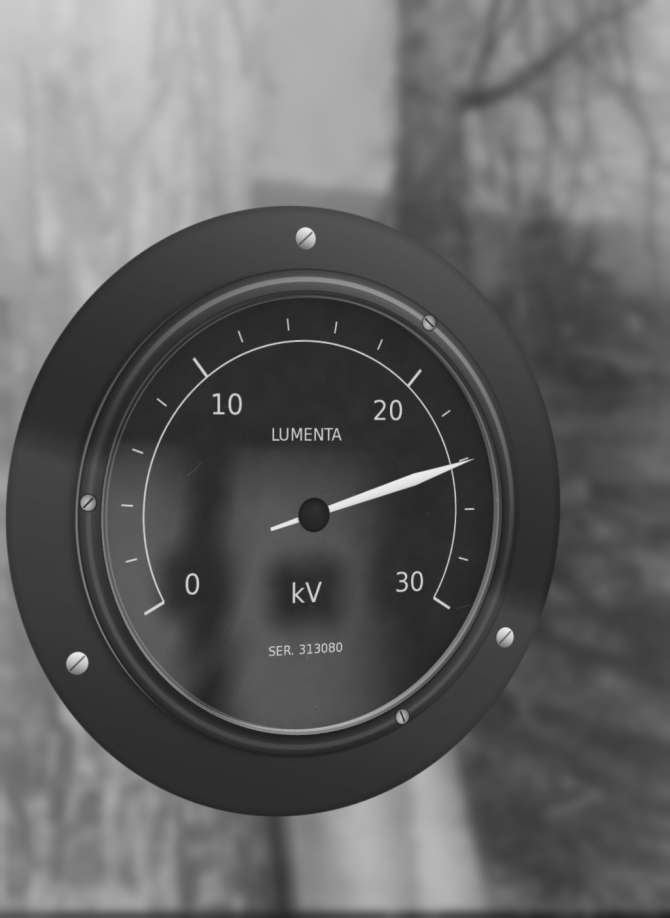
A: 24 kV
